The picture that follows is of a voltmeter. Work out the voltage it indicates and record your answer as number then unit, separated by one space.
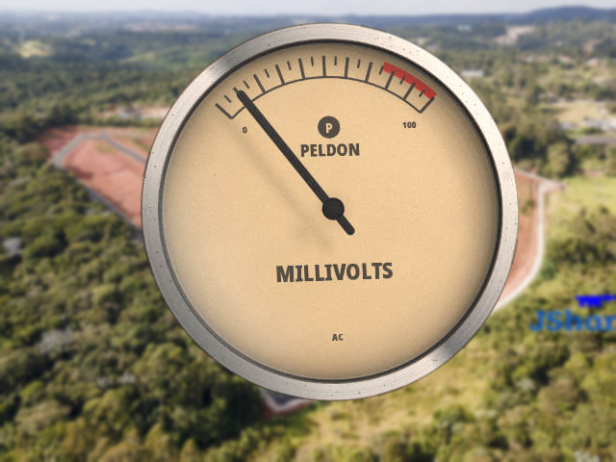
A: 10 mV
